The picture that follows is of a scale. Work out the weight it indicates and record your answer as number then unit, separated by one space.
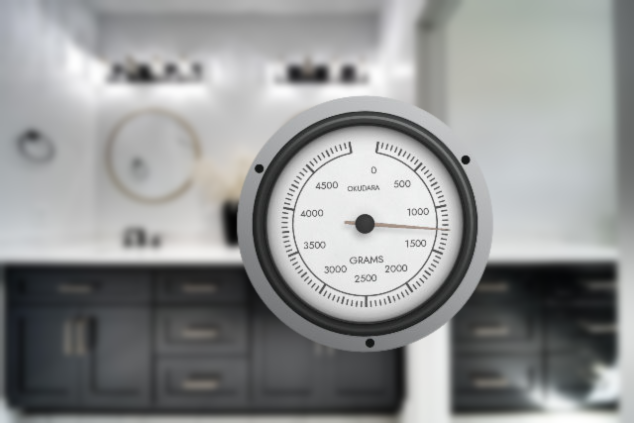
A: 1250 g
